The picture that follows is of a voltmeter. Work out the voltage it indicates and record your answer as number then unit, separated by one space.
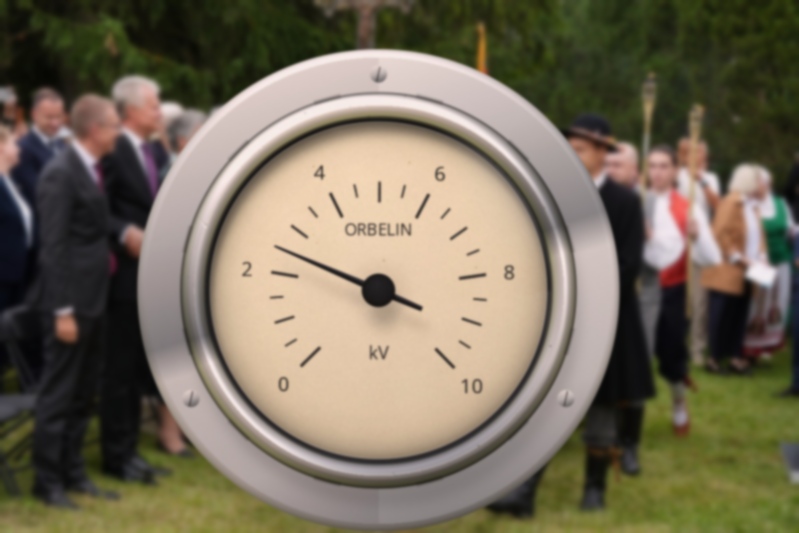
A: 2.5 kV
